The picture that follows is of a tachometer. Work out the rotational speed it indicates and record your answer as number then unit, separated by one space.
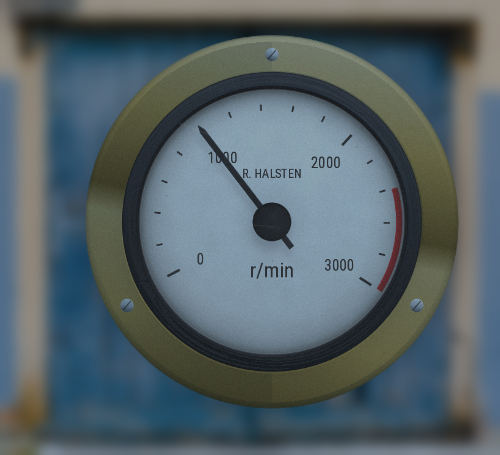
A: 1000 rpm
